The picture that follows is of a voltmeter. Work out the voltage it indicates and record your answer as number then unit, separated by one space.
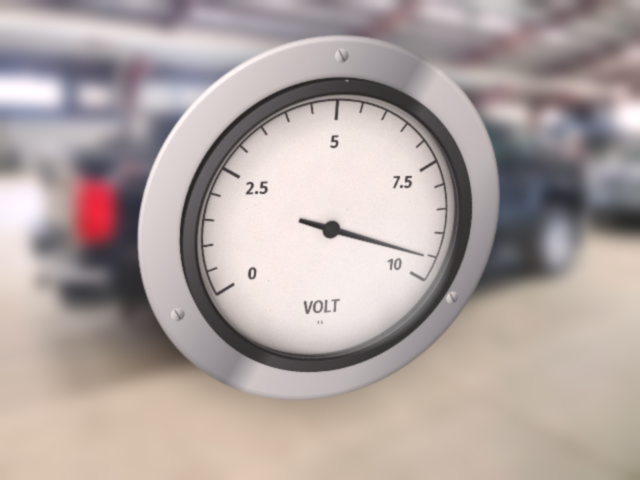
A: 9.5 V
